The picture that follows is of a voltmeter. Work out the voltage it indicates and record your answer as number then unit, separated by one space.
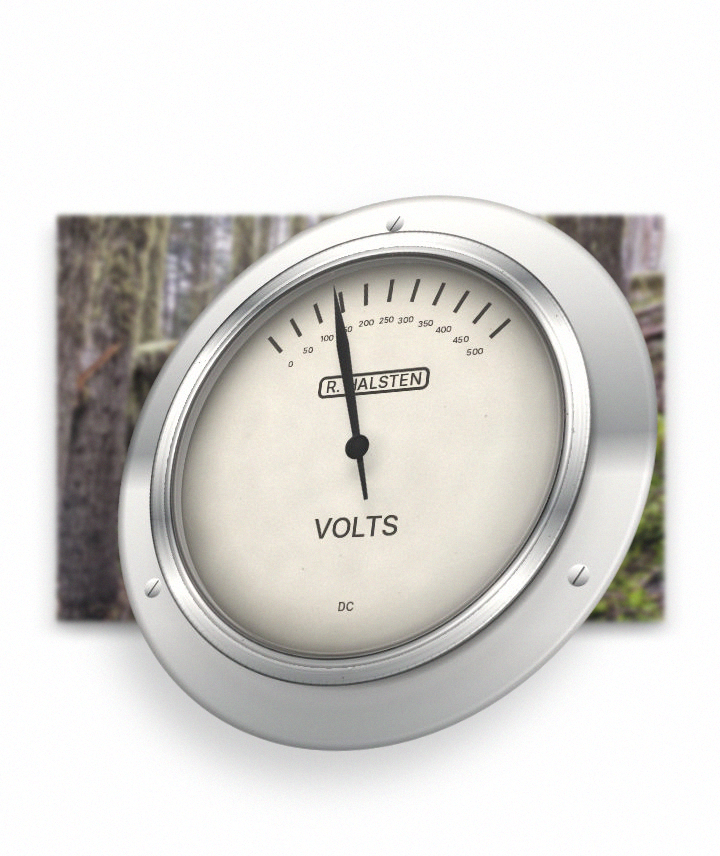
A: 150 V
